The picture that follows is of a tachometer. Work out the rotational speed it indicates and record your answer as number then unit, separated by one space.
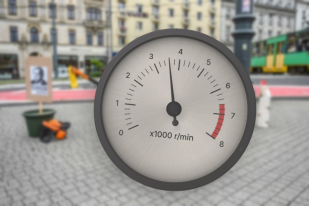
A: 3600 rpm
